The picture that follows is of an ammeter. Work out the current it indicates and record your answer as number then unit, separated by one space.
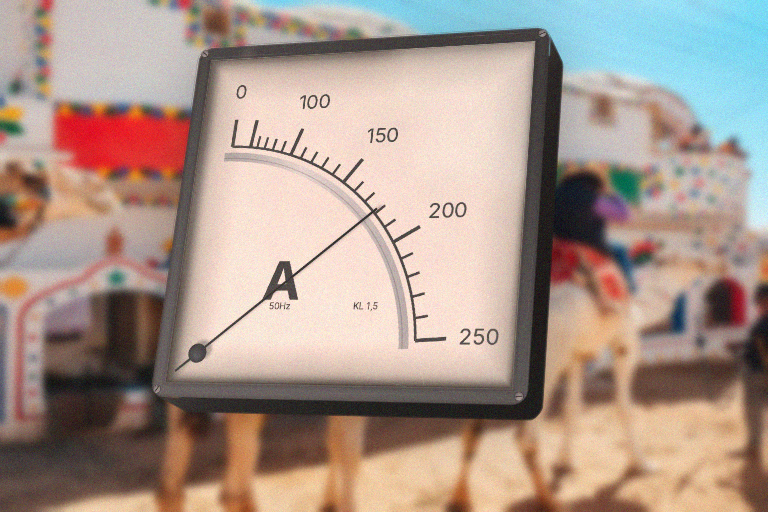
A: 180 A
